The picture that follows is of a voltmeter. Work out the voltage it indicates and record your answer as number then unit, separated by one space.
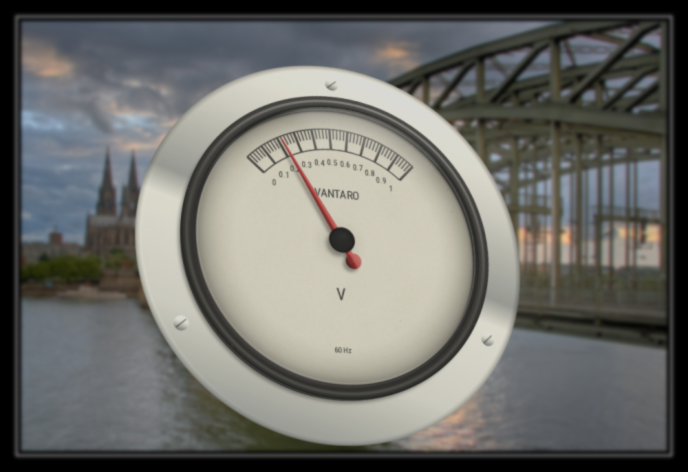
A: 0.2 V
